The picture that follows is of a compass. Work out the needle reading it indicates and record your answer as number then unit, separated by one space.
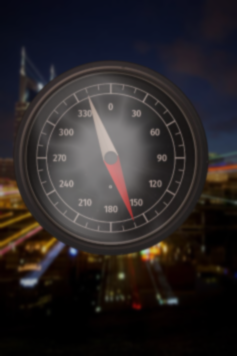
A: 160 °
